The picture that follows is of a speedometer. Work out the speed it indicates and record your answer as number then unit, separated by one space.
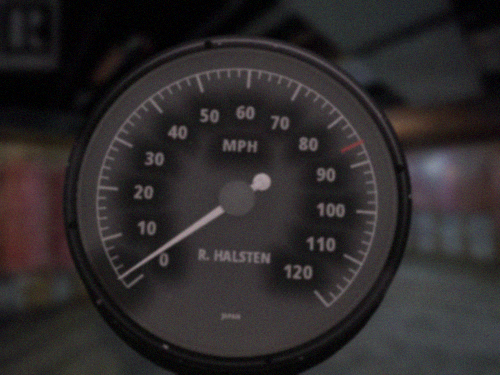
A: 2 mph
